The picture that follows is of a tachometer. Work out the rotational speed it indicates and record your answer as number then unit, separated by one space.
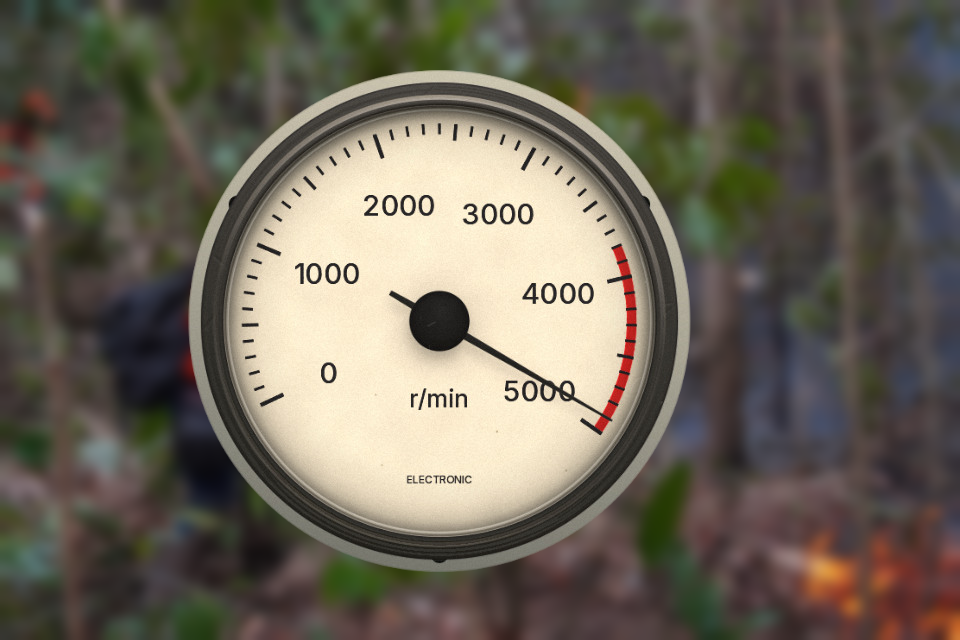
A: 4900 rpm
